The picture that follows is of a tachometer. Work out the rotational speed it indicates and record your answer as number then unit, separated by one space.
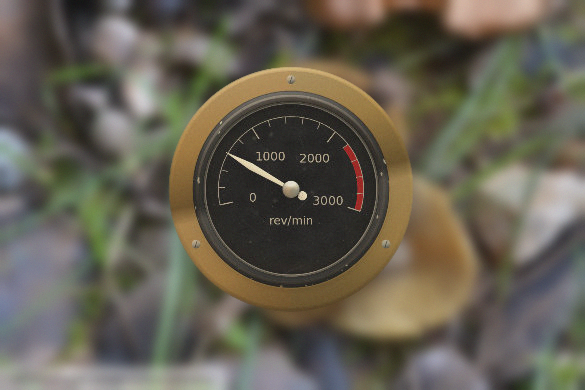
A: 600 rpm
